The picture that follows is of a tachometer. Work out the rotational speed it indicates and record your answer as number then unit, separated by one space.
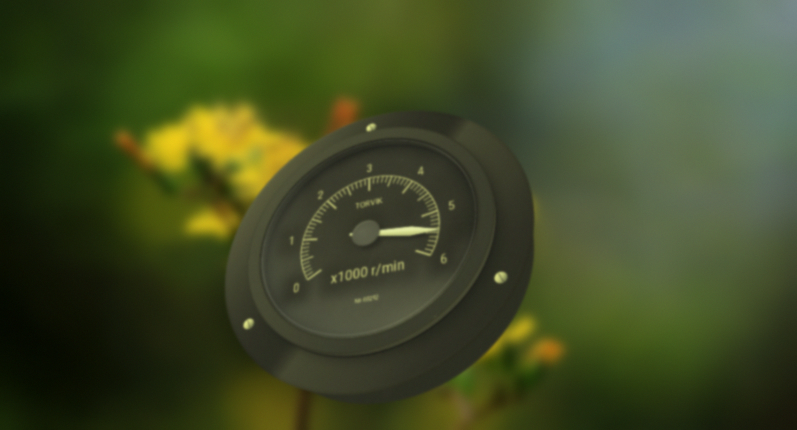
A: 5500 rpm
